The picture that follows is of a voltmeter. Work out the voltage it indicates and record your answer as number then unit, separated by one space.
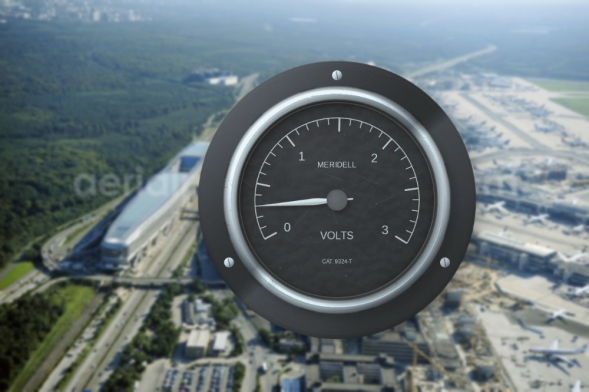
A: 0.3 V
